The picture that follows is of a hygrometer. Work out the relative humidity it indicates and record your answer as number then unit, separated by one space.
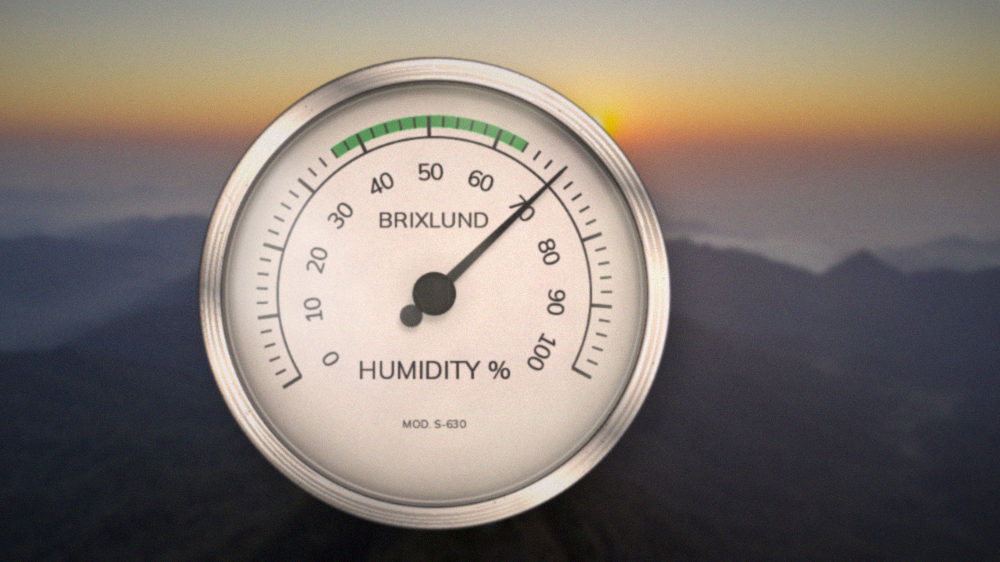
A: 70 %
